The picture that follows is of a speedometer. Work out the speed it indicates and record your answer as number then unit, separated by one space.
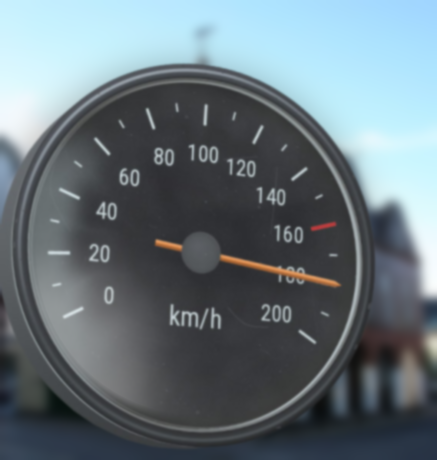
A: 180 km/h
